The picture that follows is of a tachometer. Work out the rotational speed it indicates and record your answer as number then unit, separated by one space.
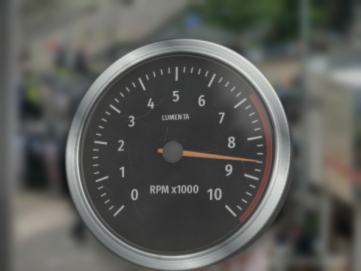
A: 8600 rpm
